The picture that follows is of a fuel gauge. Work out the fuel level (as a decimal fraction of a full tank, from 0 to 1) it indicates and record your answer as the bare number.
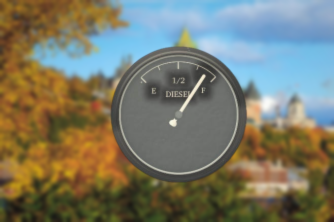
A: 0.875
